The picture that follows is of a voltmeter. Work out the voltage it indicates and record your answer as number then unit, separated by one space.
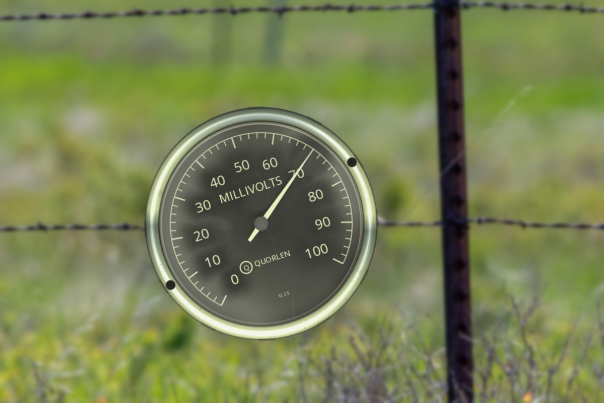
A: 70 mV
